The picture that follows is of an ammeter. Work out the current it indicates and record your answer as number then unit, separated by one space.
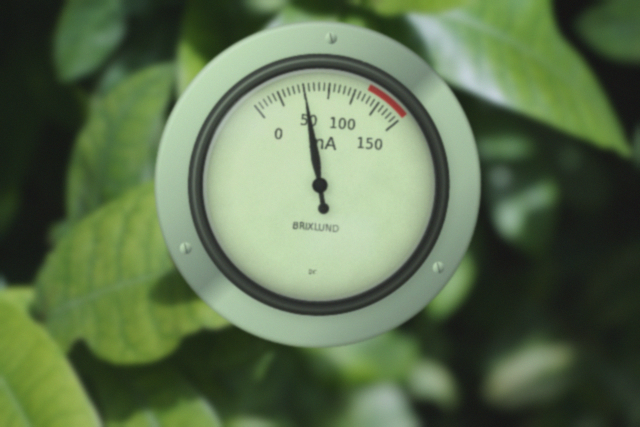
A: 50 mA
